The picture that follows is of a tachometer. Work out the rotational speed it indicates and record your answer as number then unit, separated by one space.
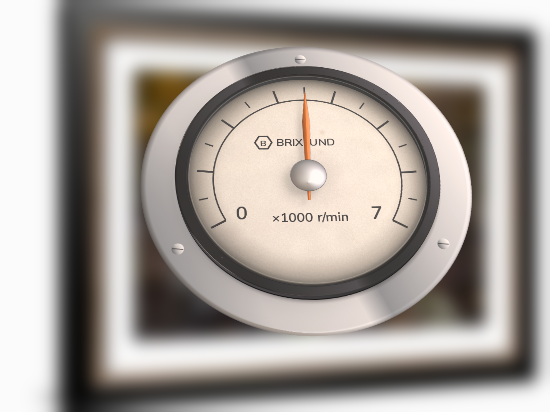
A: 3500 rpm
